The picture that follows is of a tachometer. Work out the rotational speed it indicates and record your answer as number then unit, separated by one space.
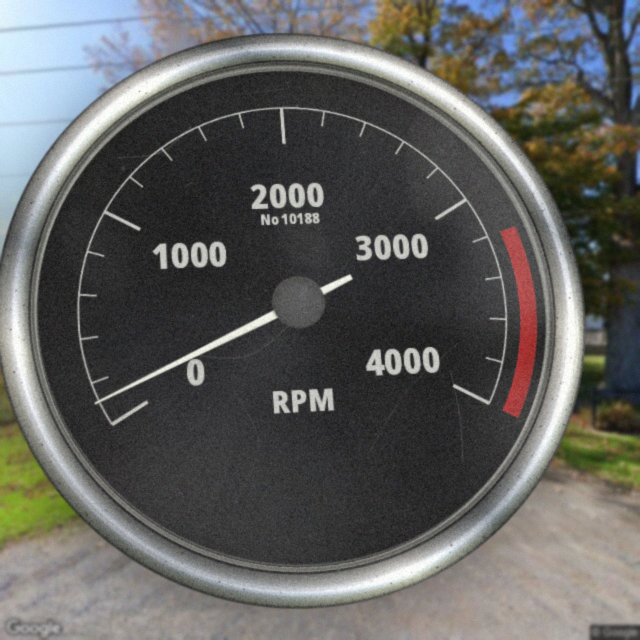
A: 100 rpm
